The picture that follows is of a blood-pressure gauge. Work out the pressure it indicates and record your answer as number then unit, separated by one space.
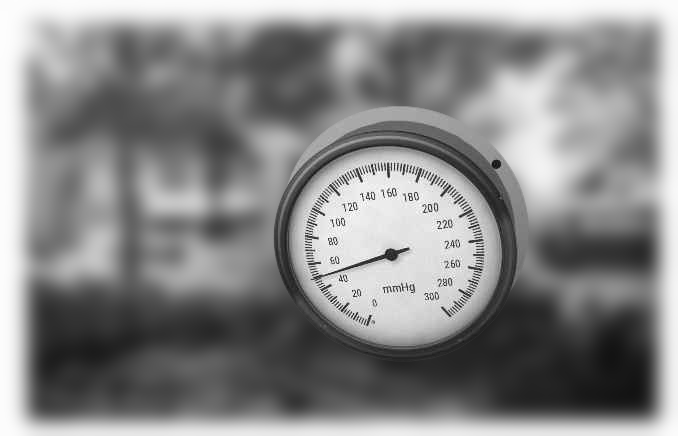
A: 50 mmHg
